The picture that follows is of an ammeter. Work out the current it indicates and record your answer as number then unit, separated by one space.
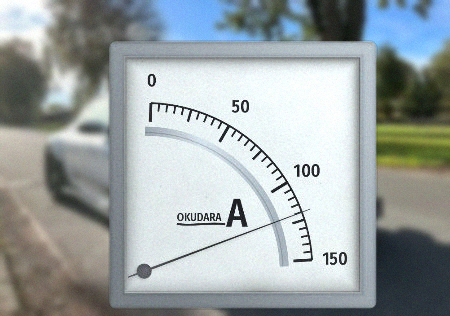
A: 120 A
